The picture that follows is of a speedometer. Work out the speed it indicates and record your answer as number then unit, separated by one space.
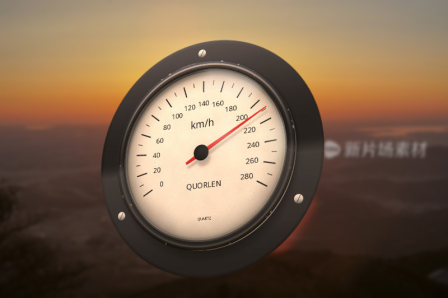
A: 210 km/h
